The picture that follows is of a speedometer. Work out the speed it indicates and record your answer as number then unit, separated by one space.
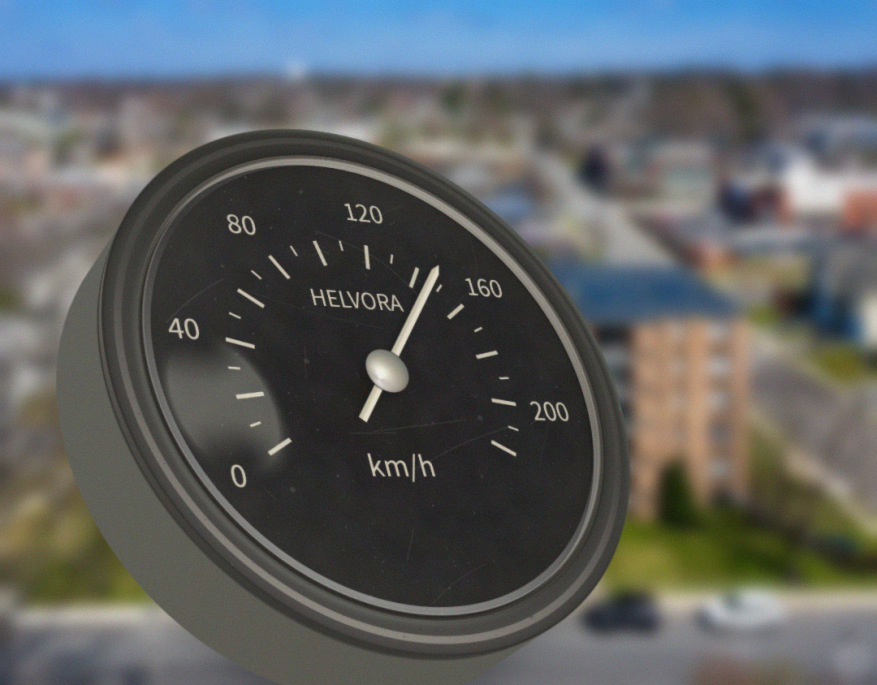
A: 145 km/h
